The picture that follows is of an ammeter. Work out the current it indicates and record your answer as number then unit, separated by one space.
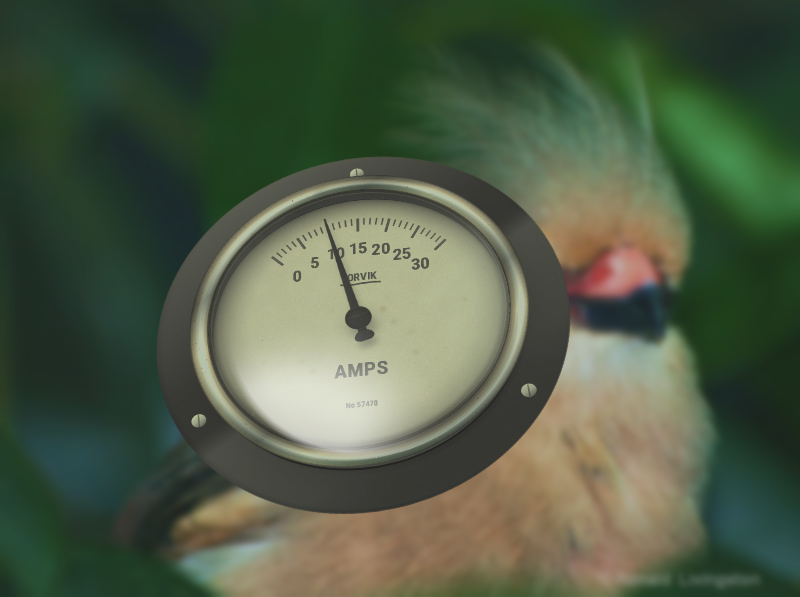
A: 10 A
